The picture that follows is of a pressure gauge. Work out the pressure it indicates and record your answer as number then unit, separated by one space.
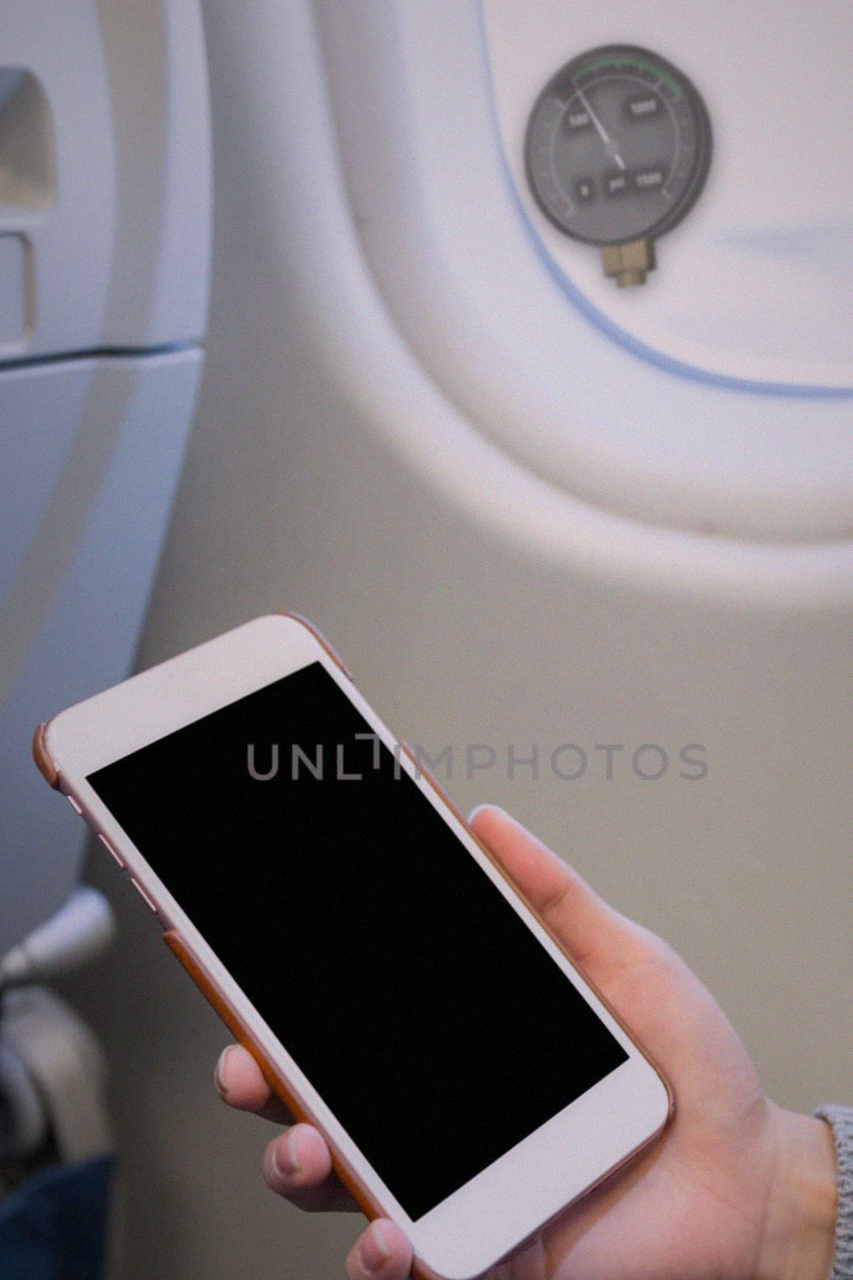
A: 600 psi
